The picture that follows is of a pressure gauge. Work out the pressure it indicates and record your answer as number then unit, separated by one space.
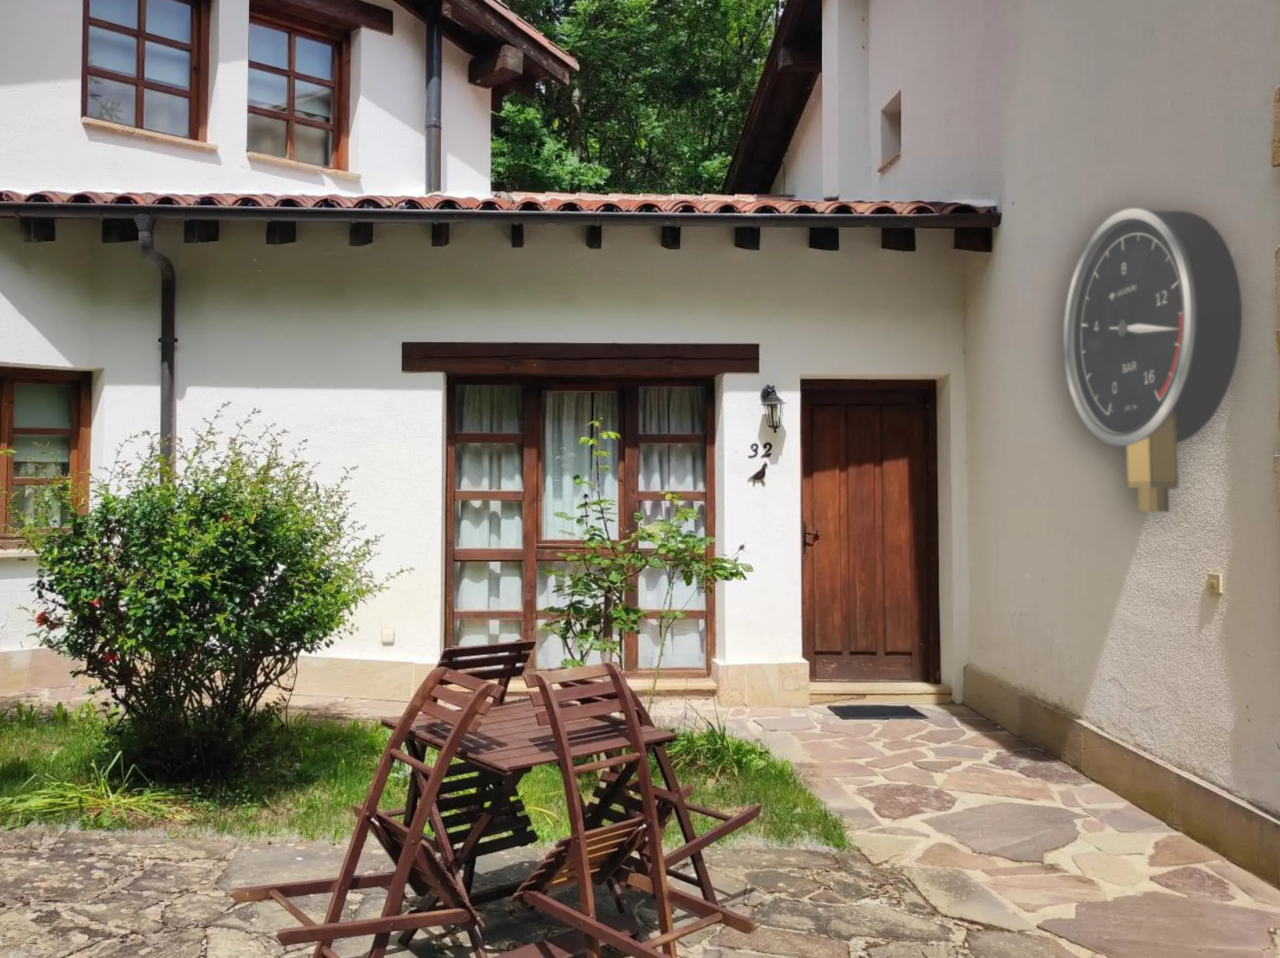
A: 13.5 bar
